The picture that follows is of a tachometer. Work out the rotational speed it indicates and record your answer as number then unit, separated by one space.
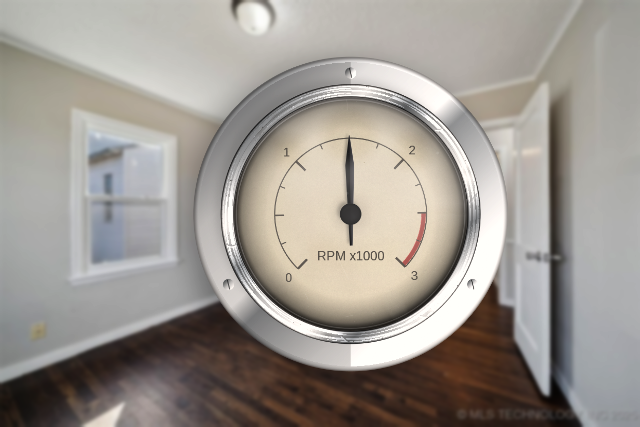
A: 1500 rpm
